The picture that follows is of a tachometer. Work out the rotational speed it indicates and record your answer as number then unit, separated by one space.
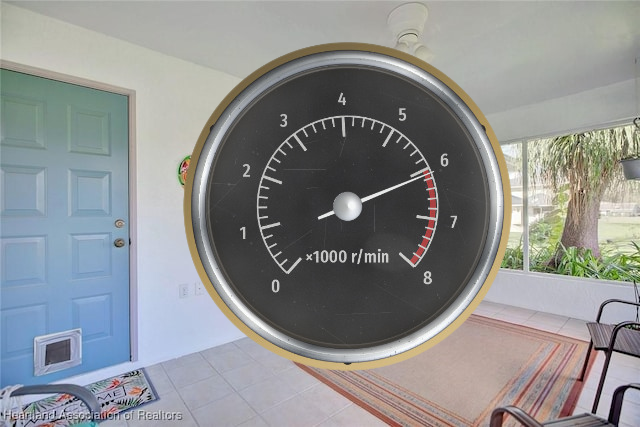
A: 6100 rpm
